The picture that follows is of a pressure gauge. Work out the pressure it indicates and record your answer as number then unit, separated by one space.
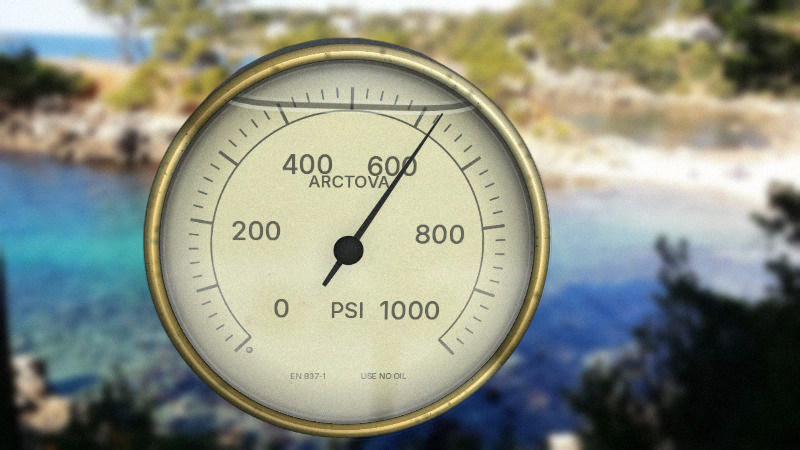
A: 620 psi
